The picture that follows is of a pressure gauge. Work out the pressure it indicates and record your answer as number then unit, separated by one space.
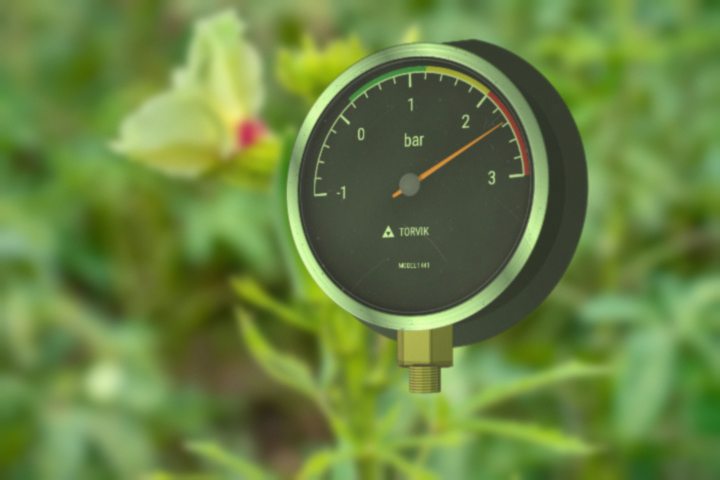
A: 2.4 bar
